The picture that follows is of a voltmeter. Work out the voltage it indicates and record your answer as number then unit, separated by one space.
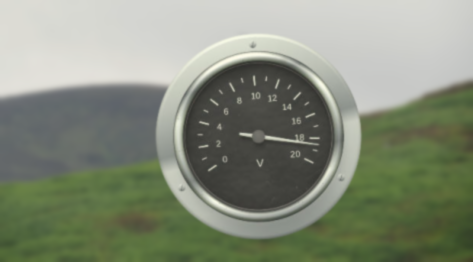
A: 18.5 V
